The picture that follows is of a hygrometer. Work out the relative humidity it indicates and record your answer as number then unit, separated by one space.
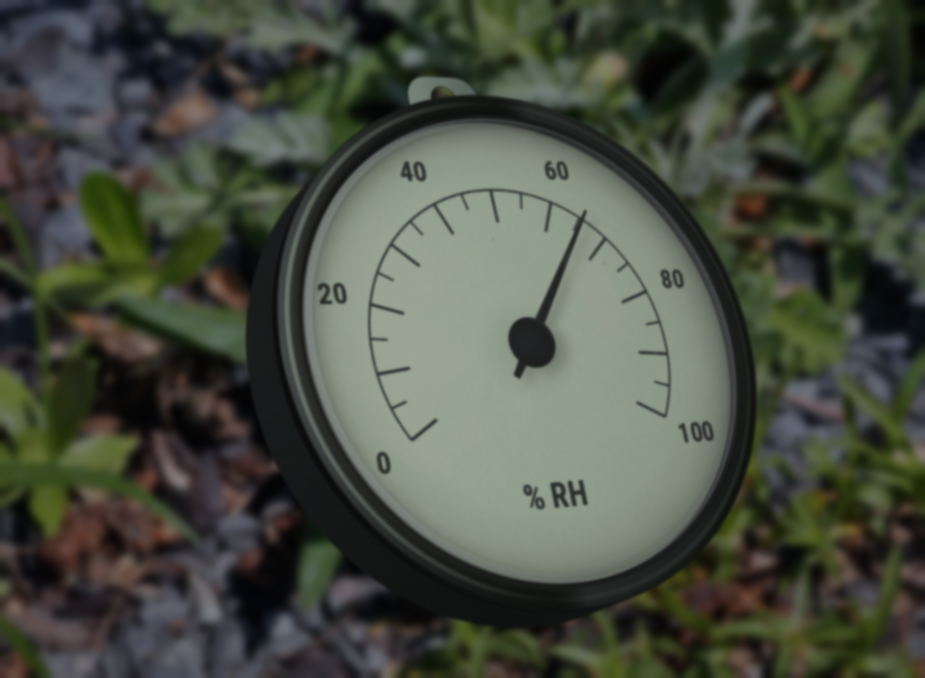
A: 65 %
